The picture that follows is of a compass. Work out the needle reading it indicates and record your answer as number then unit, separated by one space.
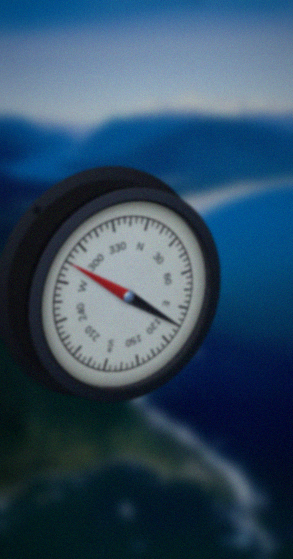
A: 285 °
